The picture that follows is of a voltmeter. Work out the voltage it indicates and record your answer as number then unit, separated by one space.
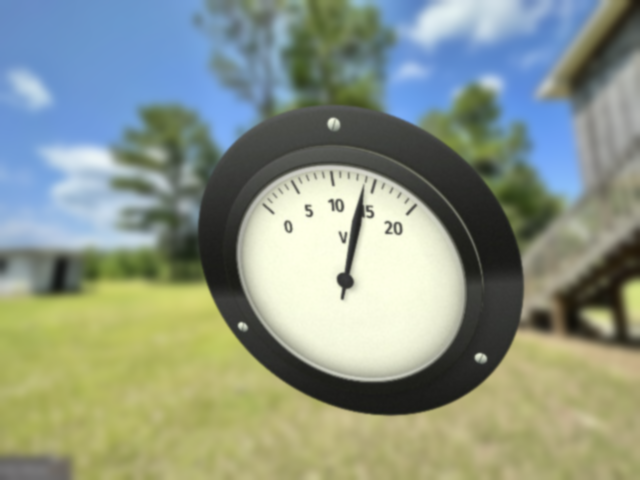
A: 14 V
